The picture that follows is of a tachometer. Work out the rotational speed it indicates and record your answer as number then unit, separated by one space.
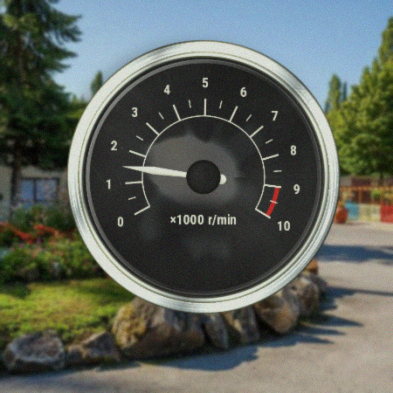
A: 1500 rpm
